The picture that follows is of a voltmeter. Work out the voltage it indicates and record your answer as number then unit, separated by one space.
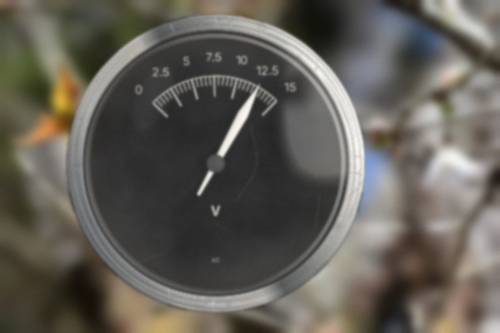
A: 12.5 V
